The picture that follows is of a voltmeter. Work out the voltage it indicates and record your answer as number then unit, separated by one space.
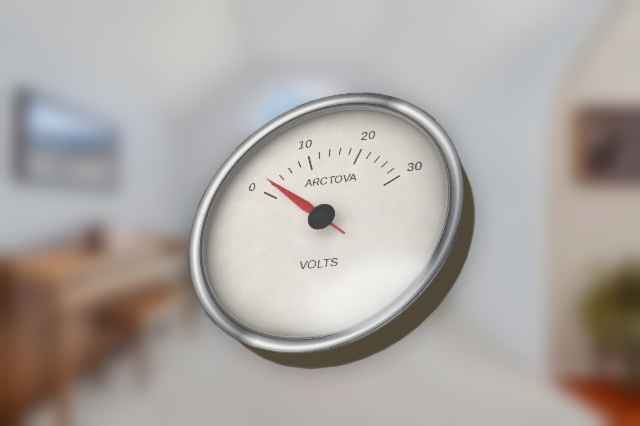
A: 2 V
